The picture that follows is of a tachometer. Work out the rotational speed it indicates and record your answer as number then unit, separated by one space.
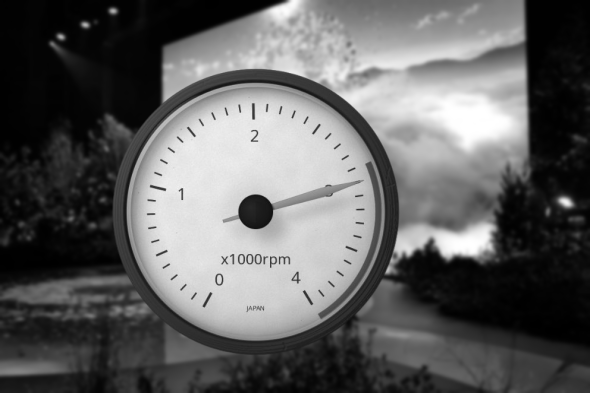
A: 3000 rpm
